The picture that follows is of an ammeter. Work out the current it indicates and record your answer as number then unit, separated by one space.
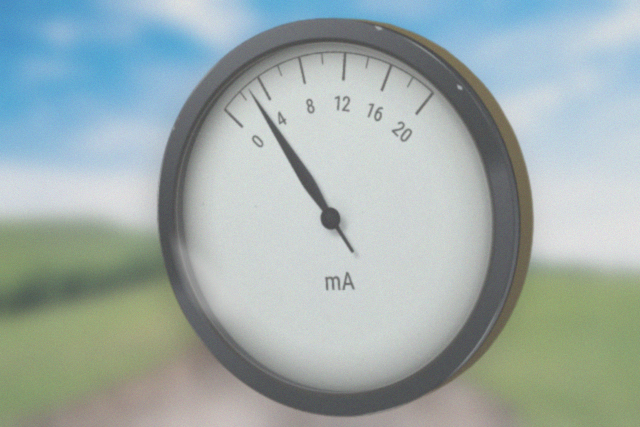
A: 3 mA
